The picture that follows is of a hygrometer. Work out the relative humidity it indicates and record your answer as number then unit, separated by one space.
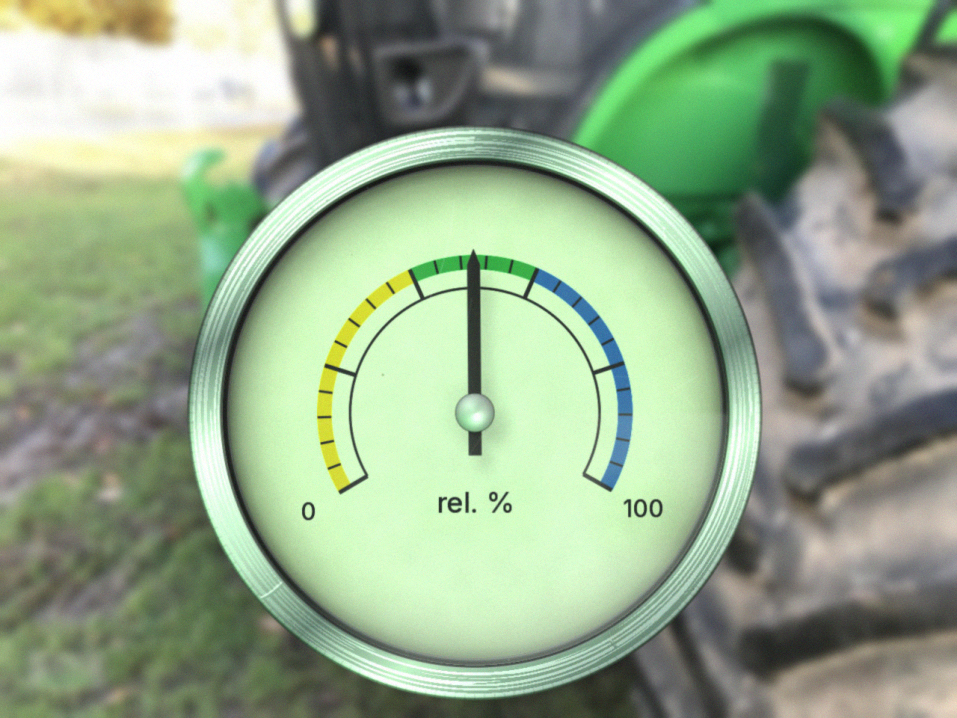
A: 50 %
